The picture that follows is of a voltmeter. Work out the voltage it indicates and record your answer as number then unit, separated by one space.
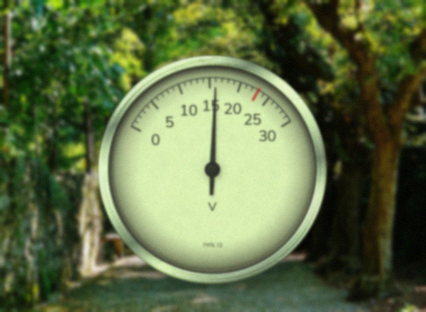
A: 16 V
